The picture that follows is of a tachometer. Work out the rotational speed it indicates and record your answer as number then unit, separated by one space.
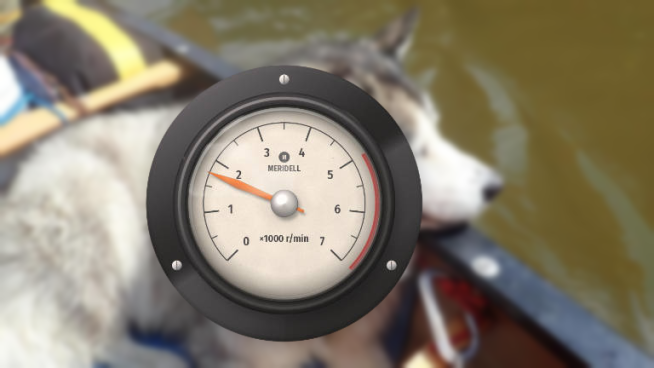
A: 1750 rpm
